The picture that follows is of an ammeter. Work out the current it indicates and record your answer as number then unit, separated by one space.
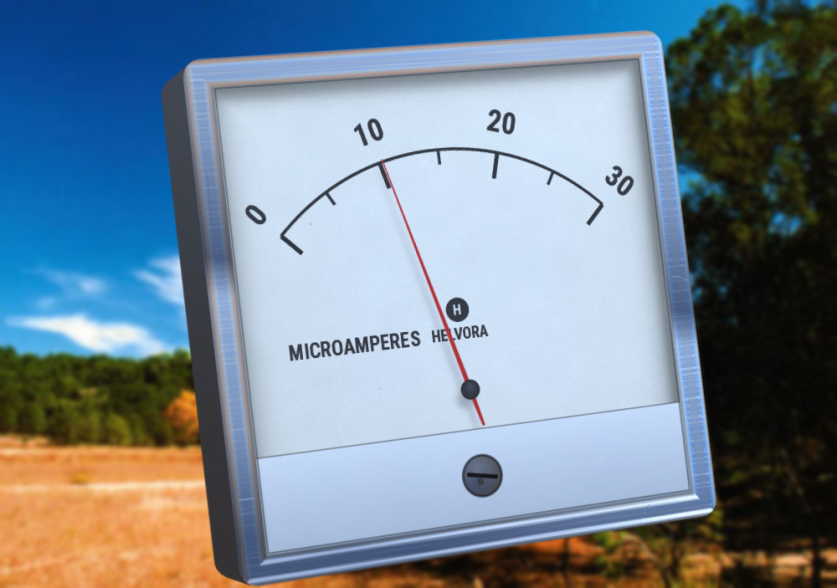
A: 10 µA
